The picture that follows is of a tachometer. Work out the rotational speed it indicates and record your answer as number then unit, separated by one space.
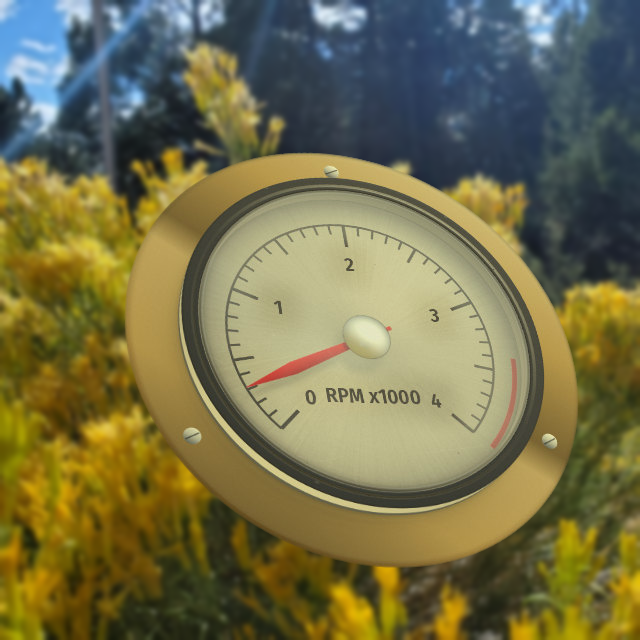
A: 300 rpm
